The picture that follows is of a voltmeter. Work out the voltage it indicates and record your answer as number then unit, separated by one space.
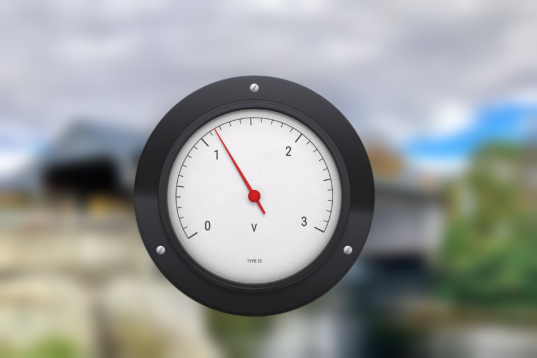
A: 1.15 V
